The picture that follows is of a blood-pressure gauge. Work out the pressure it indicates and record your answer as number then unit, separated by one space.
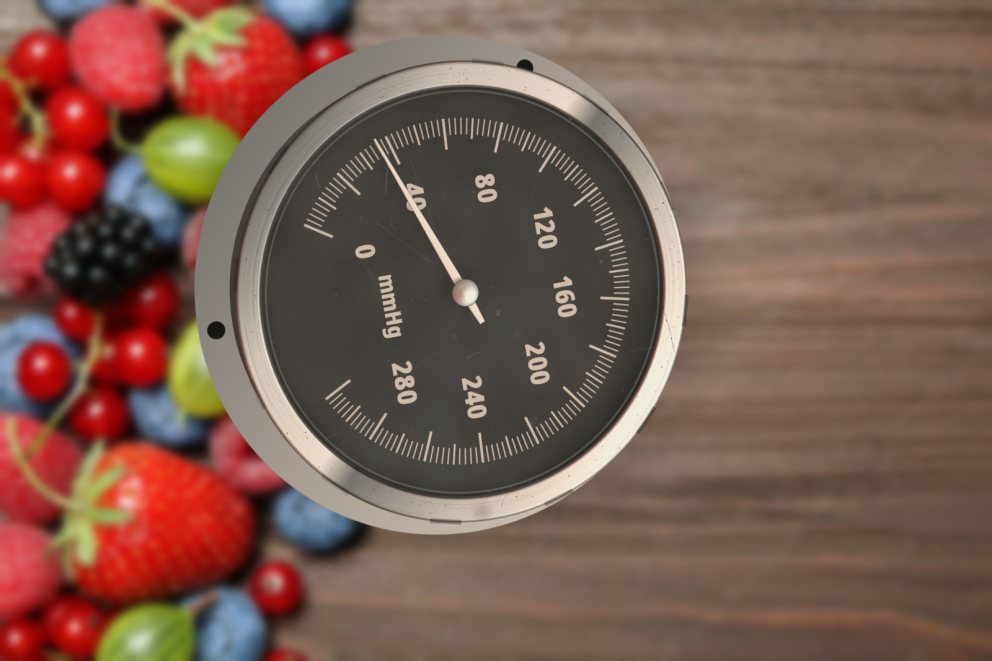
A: 36 mmHg
